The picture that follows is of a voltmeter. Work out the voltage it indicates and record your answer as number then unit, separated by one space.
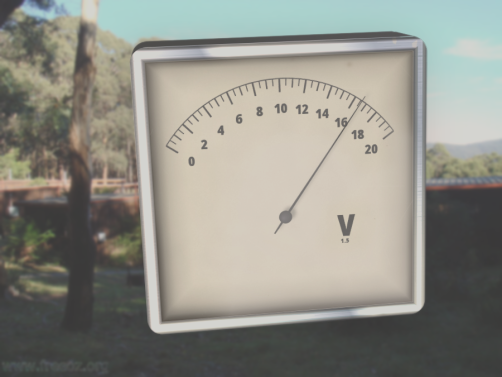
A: 16.5 V
